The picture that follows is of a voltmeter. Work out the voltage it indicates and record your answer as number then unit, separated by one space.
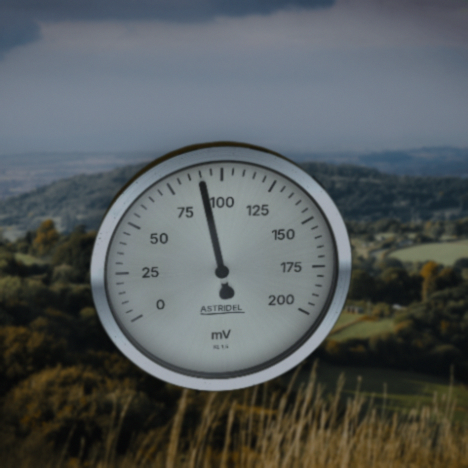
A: 90 mV
